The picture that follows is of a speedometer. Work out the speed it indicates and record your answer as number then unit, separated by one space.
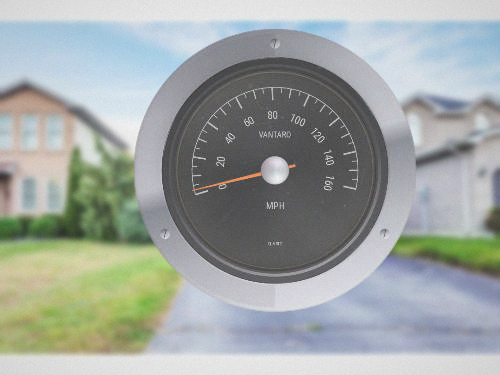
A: 2.5 mph
